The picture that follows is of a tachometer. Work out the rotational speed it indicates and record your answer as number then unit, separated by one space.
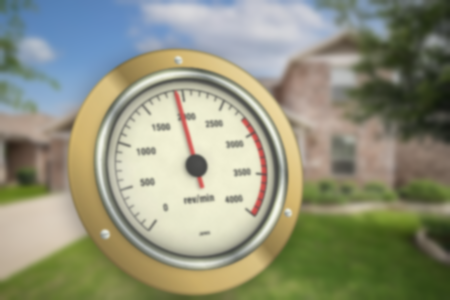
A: 1900 rpm
